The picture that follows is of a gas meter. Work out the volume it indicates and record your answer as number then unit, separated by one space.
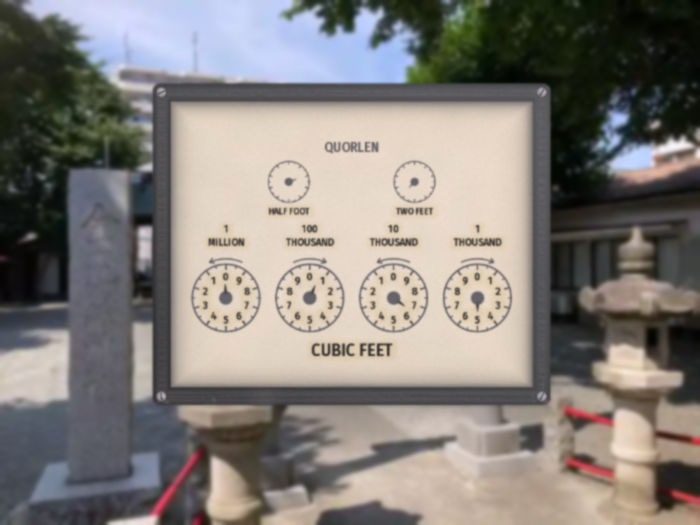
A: 6500 ft³
